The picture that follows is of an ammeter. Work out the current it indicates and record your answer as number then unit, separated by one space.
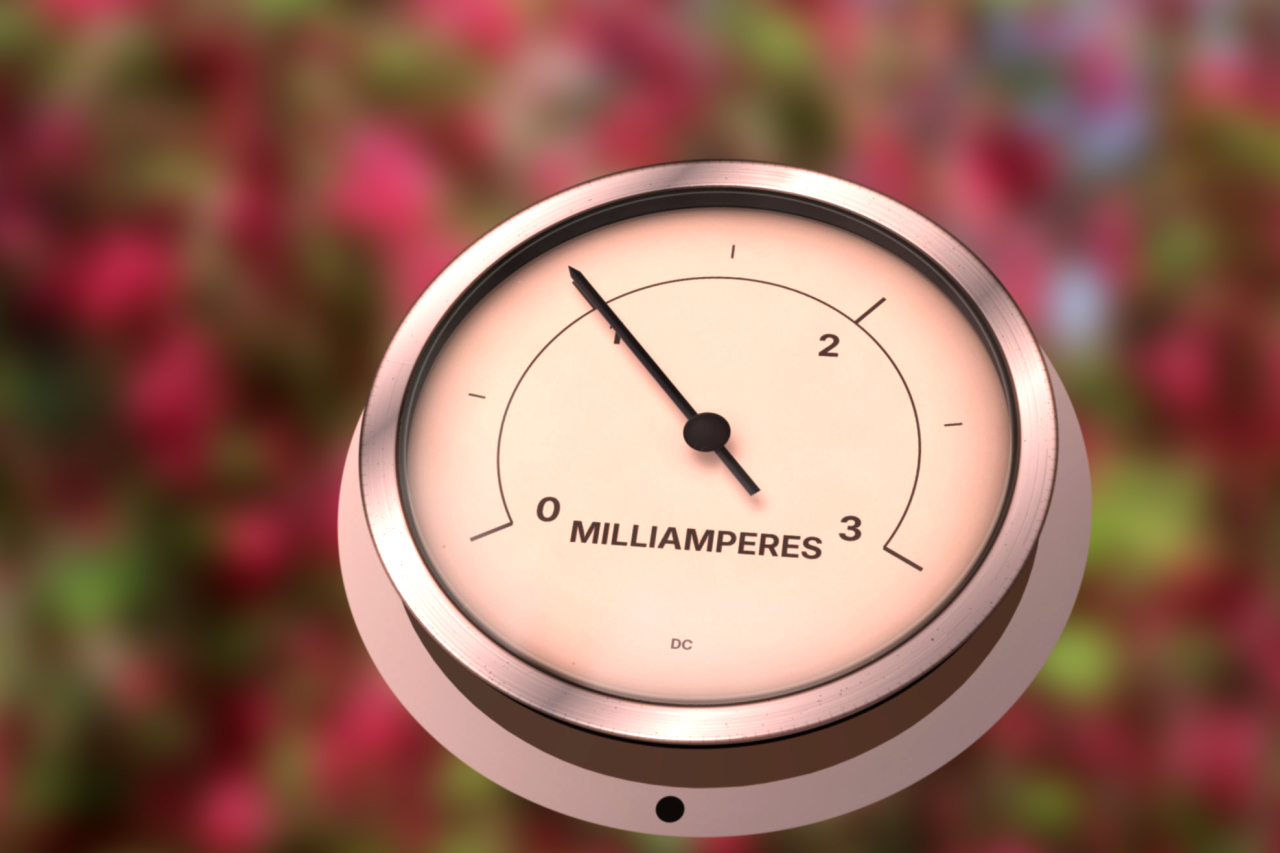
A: 1 mA
